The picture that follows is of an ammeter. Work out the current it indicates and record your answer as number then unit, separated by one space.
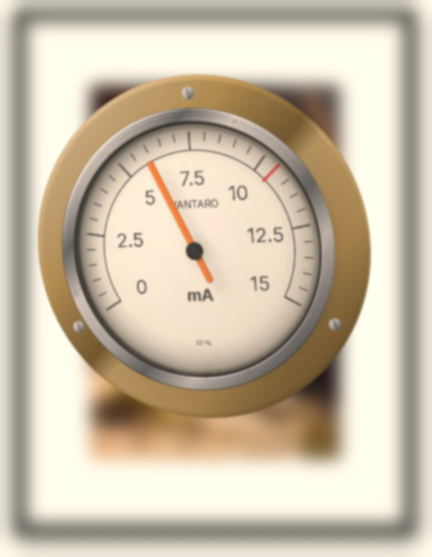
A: 6 mA
